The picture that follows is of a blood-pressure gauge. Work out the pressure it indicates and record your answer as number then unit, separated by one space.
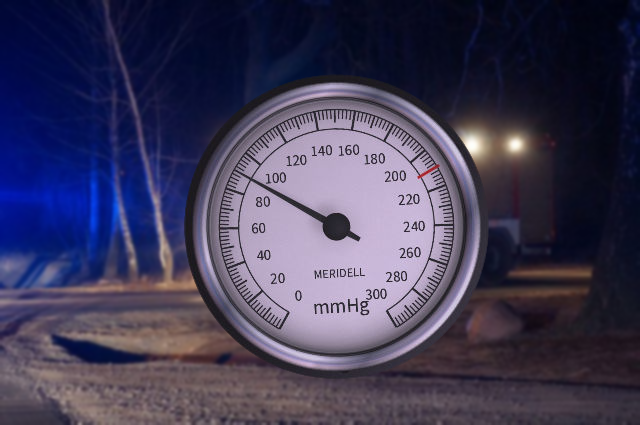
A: 90 mmHg
